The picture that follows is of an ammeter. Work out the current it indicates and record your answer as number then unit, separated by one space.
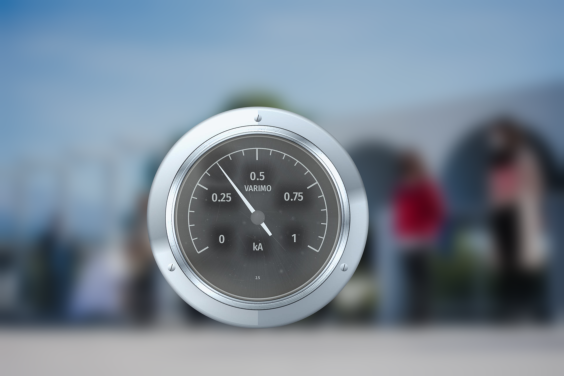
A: 0.35 kA
